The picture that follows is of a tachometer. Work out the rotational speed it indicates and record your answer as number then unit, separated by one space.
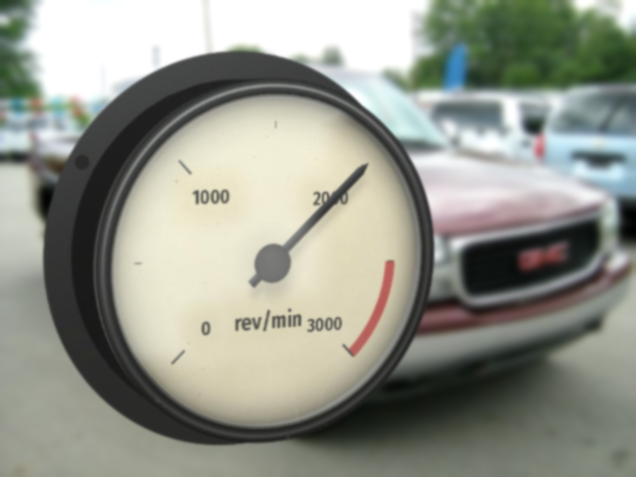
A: 2000 rpm
